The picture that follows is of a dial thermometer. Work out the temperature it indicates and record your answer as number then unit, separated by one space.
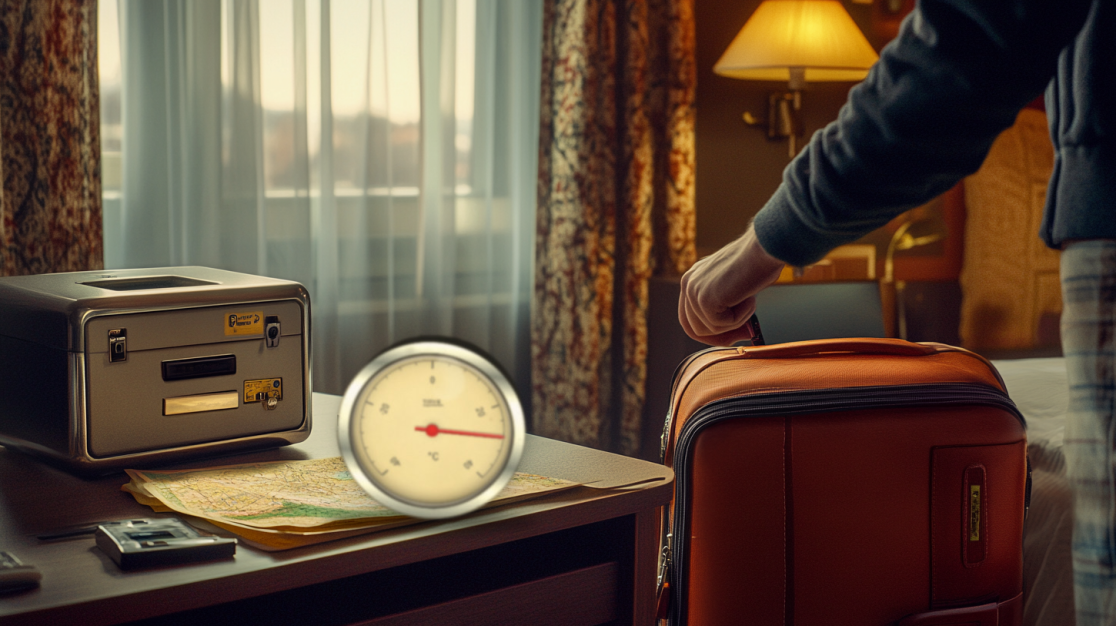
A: 28 °C
